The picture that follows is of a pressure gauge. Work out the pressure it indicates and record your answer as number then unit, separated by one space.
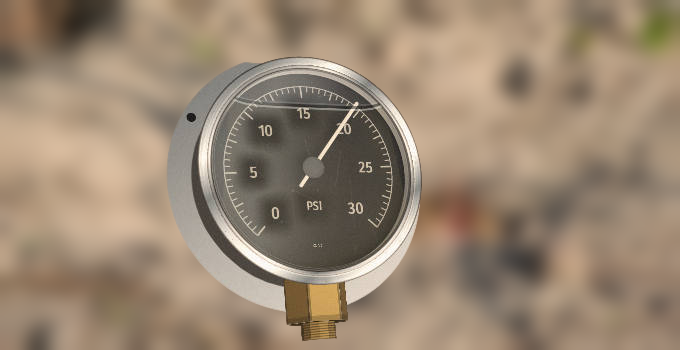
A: 19.5 psi
